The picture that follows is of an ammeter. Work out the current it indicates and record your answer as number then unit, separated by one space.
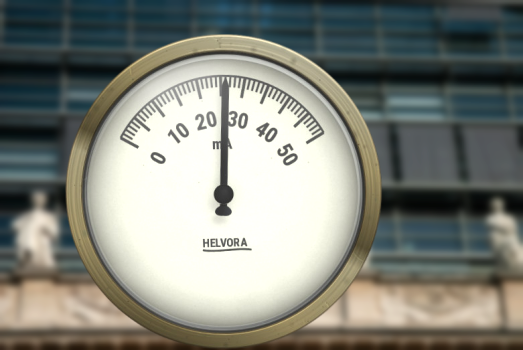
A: 26 mA
